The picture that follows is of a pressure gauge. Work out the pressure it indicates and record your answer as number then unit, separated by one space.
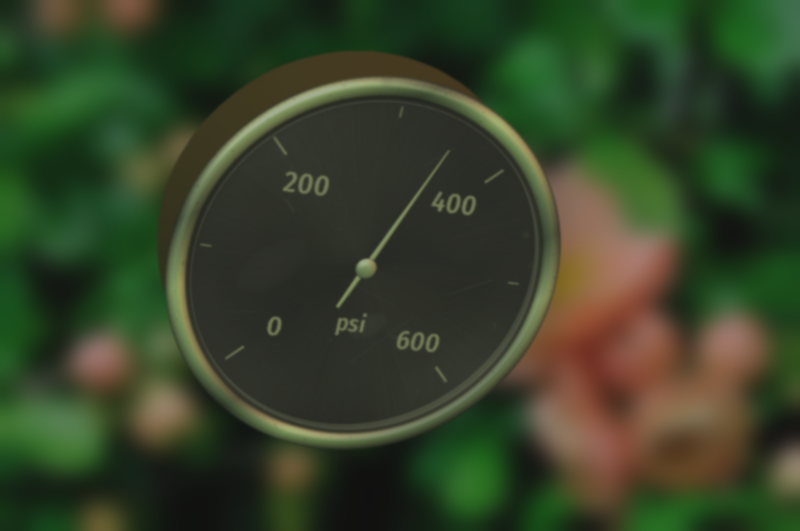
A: 350 psi
